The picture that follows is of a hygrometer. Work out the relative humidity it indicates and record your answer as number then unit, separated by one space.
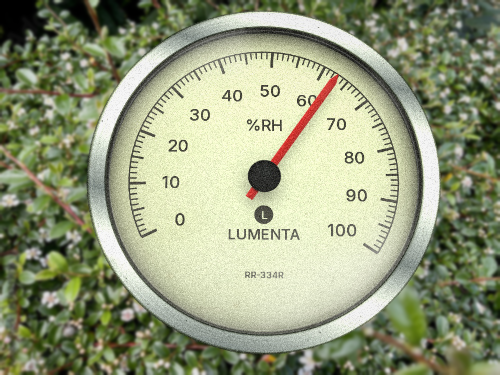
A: 63 %
